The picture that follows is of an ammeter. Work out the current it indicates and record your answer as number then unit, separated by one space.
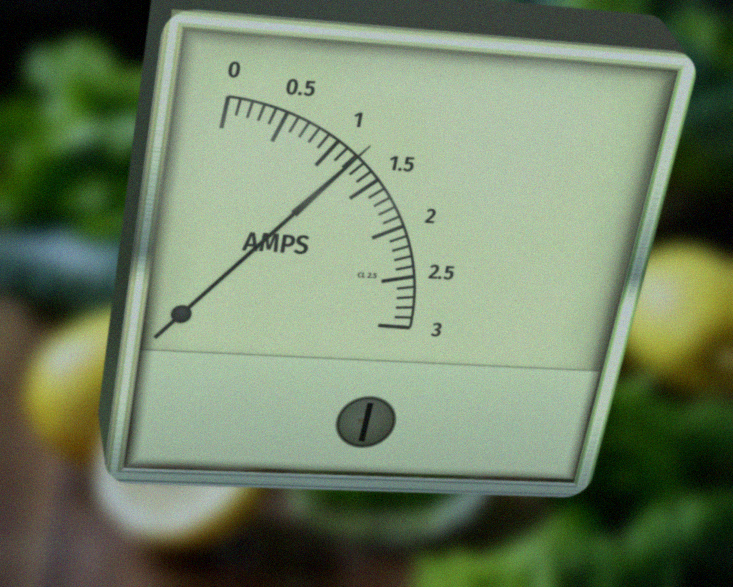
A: 1.2 A
